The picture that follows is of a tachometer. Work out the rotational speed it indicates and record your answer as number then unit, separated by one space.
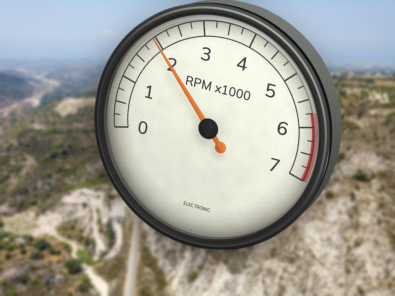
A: 2000 rpm
